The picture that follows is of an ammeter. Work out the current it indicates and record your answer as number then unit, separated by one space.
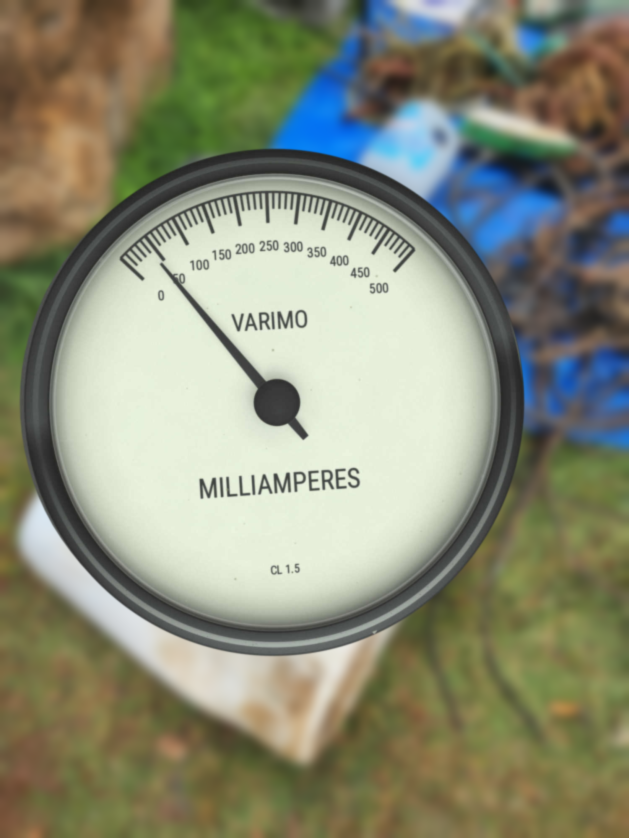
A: 40 mA
